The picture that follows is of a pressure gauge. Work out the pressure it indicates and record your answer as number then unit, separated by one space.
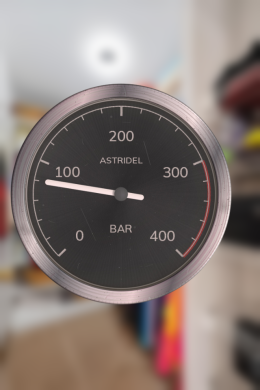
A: 80 bar
